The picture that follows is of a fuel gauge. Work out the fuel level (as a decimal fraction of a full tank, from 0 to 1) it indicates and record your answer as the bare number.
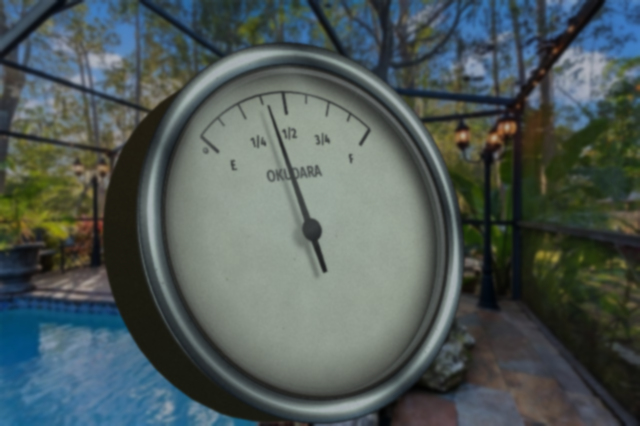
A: 0.375
